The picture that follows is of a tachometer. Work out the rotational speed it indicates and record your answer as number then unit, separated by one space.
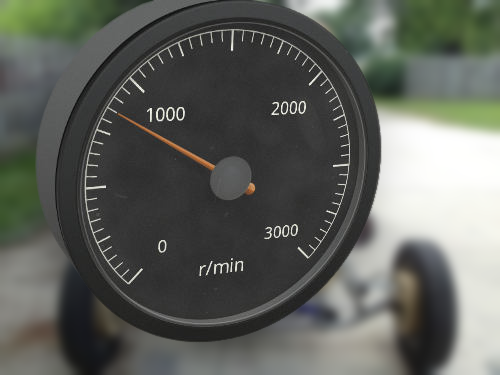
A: 850 rpm
